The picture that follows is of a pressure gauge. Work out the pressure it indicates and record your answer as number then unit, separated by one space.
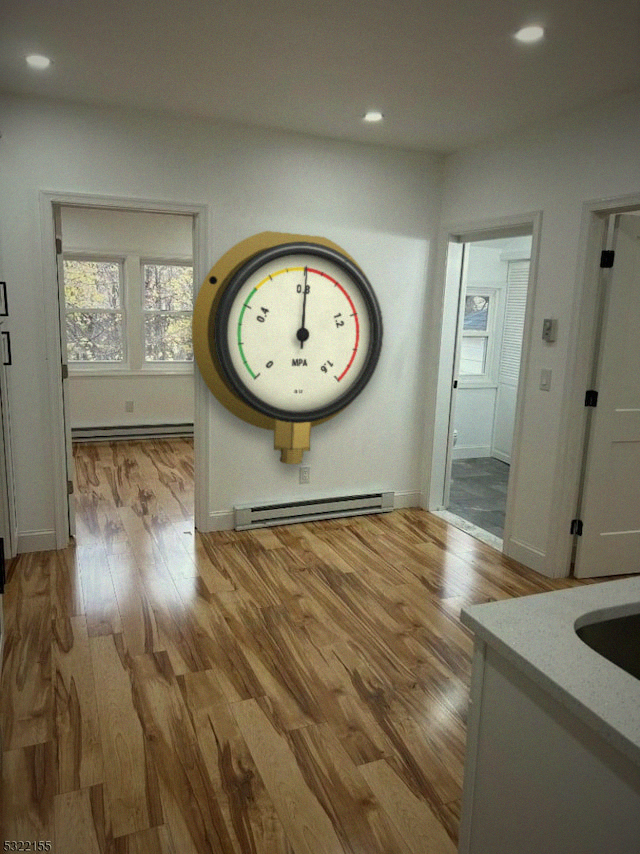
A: 0.8 MPa
